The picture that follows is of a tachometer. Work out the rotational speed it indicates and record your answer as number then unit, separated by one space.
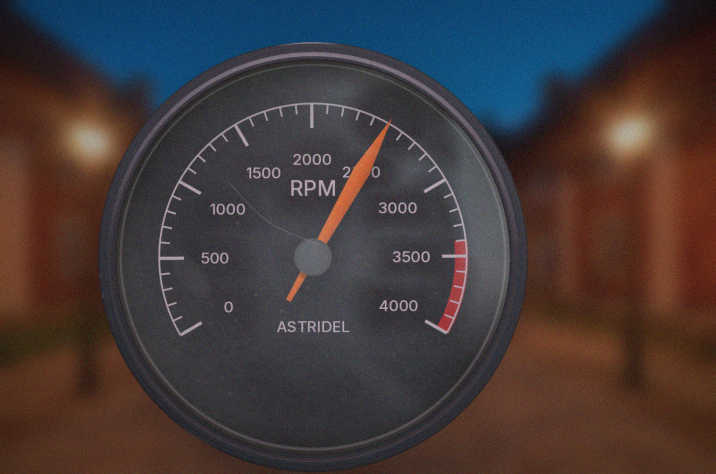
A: 2500 rpm
